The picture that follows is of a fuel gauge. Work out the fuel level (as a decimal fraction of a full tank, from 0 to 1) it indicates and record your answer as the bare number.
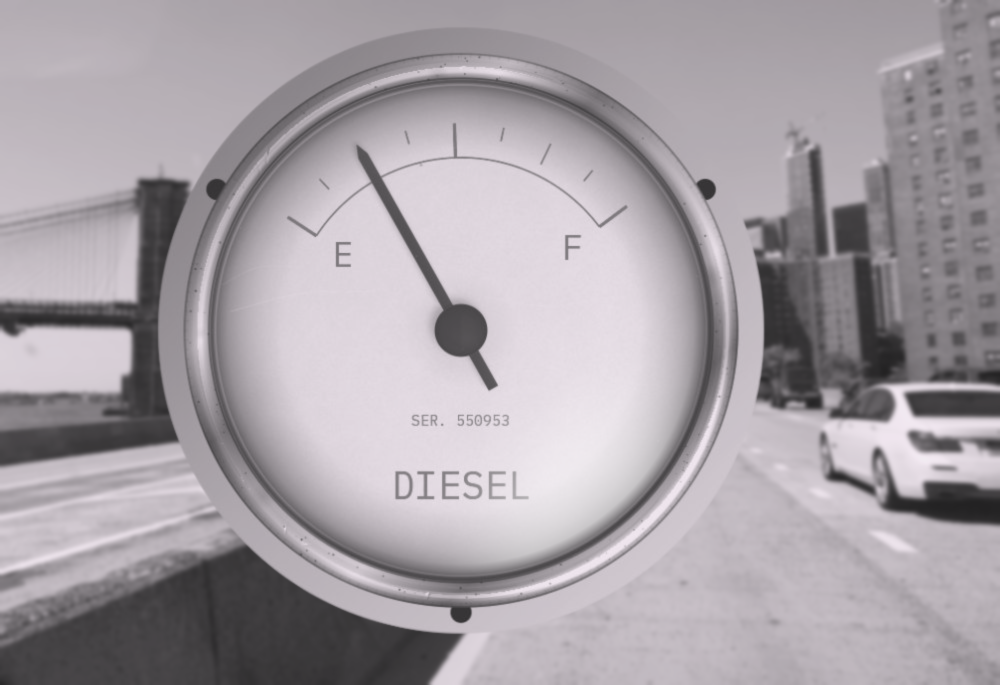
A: 0.25
